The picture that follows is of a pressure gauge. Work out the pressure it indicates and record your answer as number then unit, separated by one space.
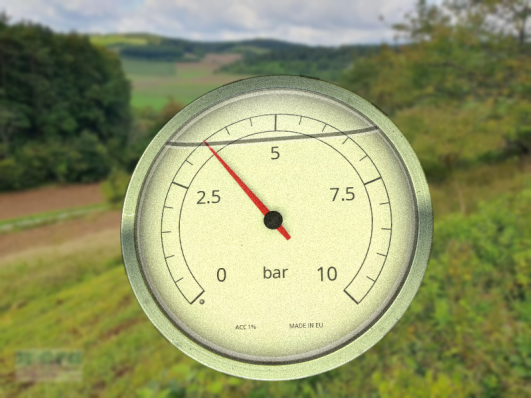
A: 3.5 bar
